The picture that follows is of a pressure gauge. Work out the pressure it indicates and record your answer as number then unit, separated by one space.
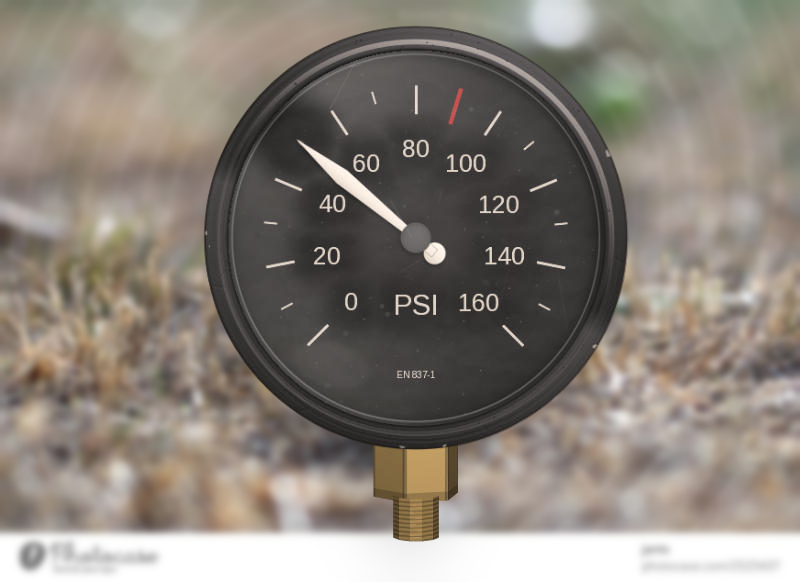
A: 50 psi
